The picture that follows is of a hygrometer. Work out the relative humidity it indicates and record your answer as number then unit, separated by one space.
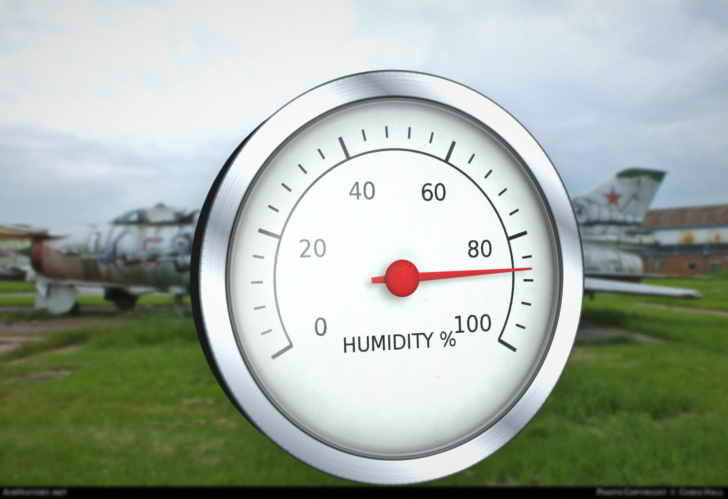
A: 86 %
